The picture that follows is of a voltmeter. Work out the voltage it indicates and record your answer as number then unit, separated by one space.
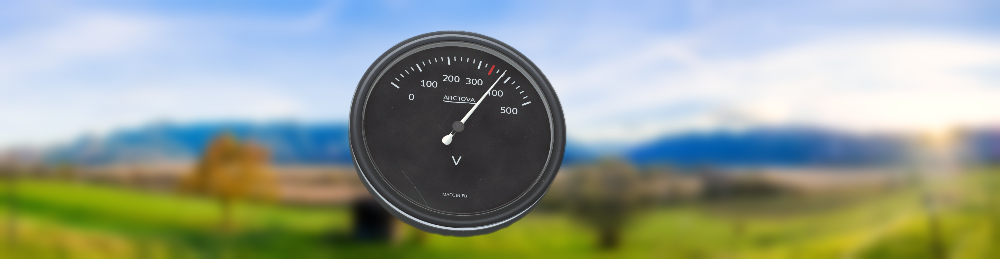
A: 380 V
